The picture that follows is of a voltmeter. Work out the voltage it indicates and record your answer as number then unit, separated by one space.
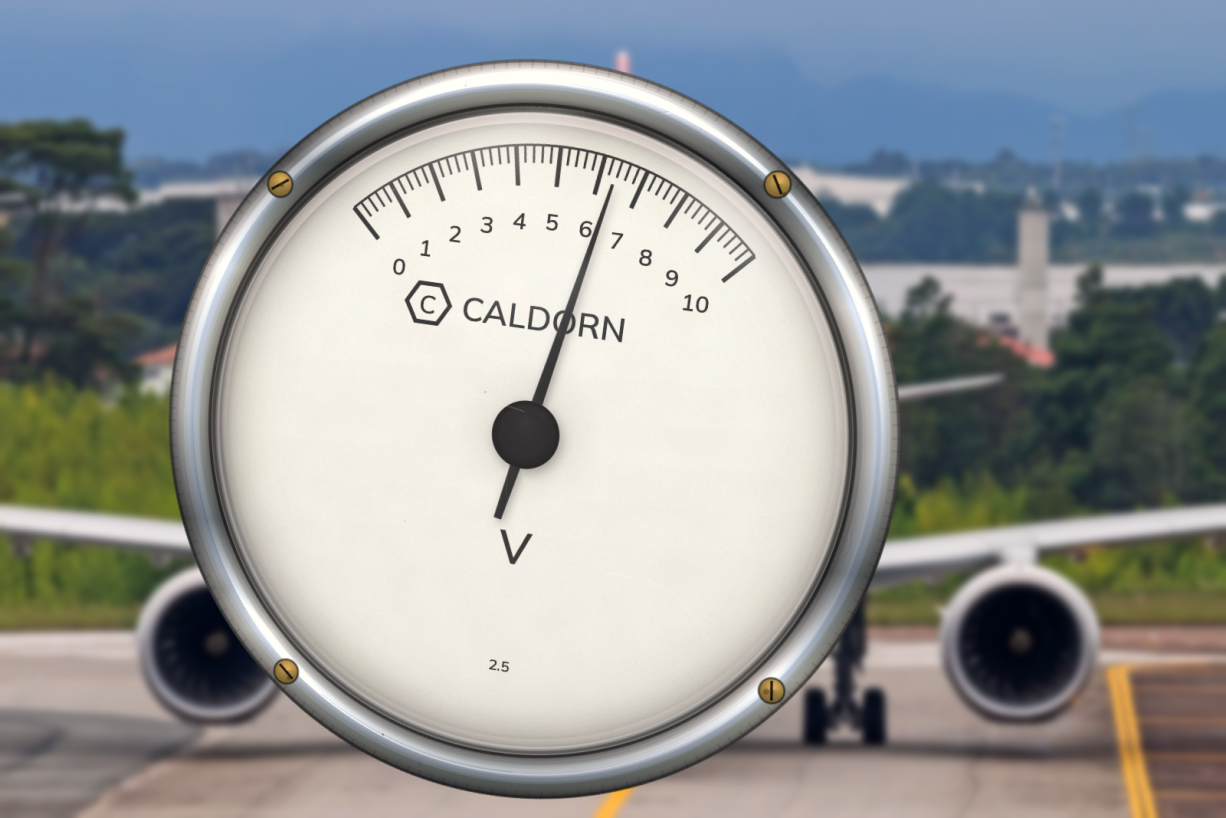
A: 6.4 V
